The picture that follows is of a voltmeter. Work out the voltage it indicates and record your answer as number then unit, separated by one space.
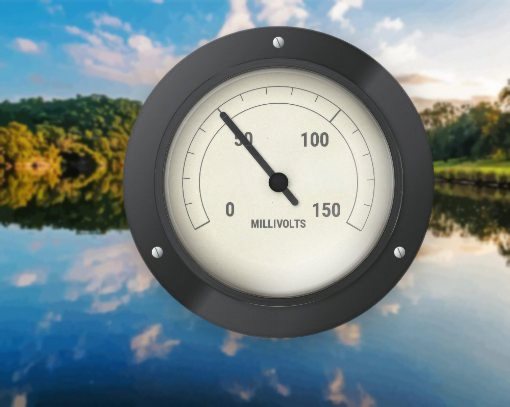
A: 50 mV
